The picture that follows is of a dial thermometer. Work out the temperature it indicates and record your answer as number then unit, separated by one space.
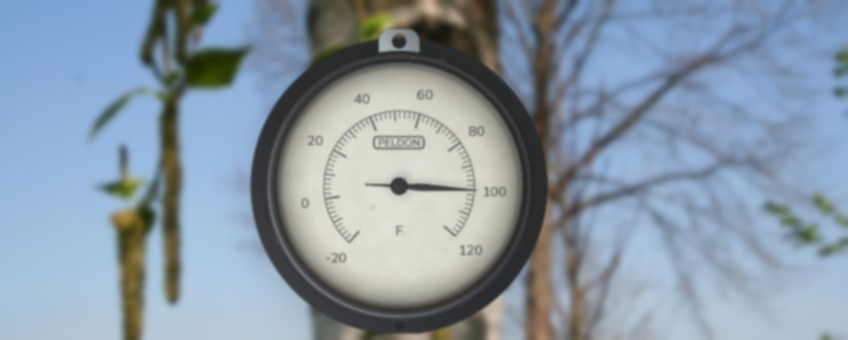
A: 100 °F
